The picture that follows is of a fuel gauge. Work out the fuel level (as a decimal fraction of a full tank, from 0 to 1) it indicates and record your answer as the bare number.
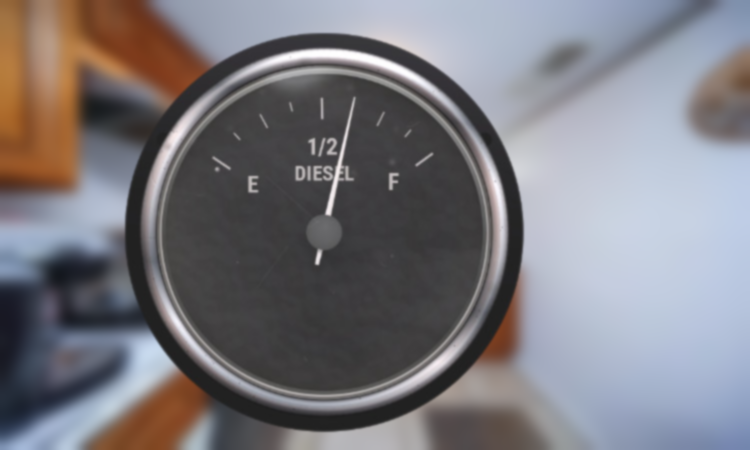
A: 0.625
